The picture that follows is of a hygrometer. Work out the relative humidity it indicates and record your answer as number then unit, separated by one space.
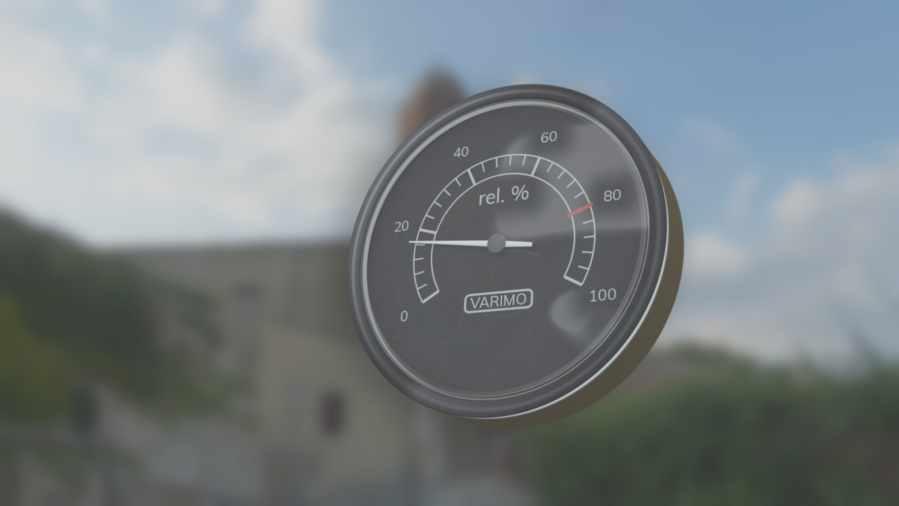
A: 16 %
